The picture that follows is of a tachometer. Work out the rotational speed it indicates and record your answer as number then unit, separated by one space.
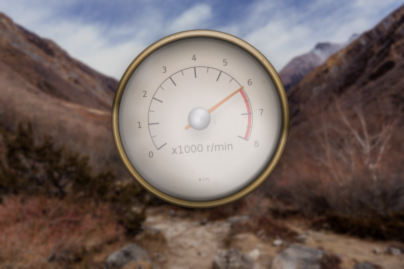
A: 6000 rpm
